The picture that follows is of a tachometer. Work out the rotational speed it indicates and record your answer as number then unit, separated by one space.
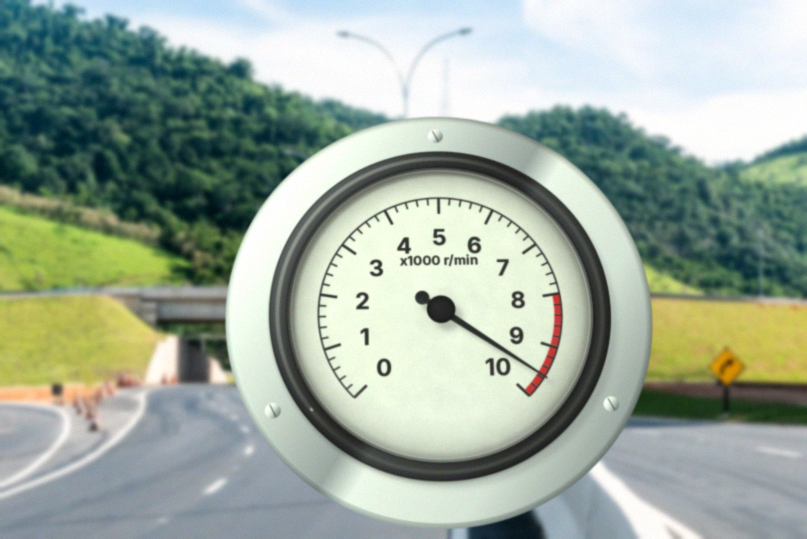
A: 9600 rpm
